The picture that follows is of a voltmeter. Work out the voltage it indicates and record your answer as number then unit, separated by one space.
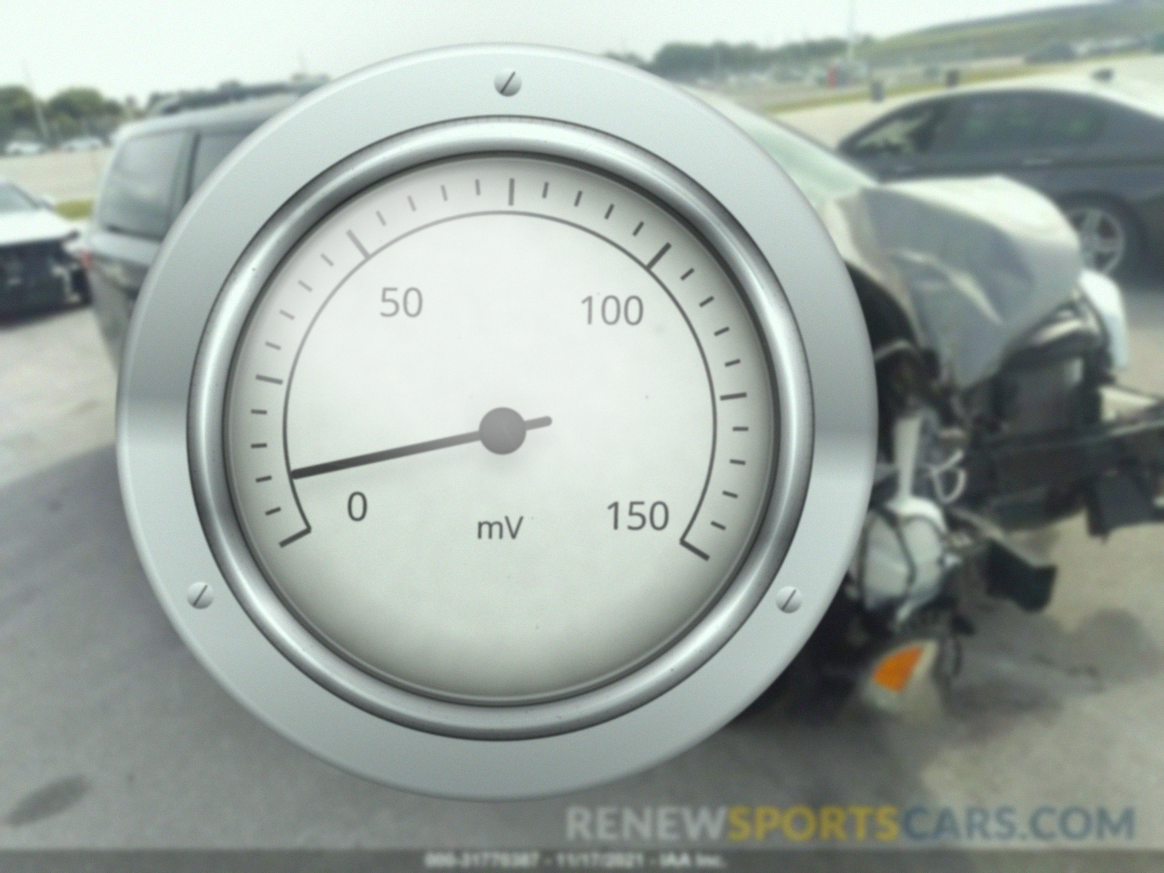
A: 10 mV
